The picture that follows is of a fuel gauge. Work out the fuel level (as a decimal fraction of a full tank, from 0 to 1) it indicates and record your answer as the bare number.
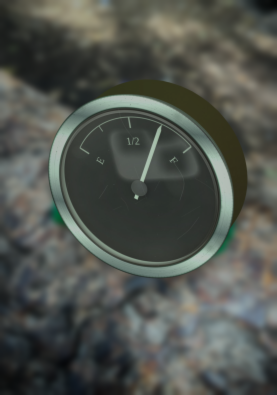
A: 0.75
